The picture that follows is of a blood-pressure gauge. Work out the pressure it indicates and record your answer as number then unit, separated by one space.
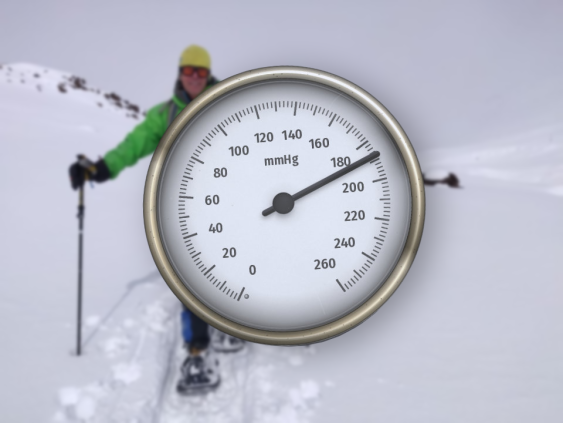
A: 188 mmHg
